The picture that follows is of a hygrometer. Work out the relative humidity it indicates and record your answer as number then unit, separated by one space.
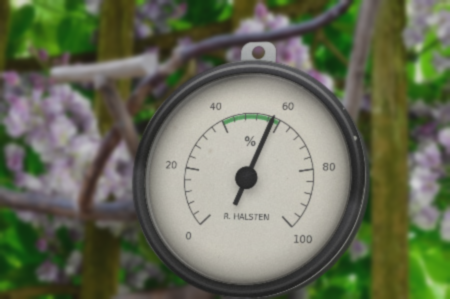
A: 58 %
